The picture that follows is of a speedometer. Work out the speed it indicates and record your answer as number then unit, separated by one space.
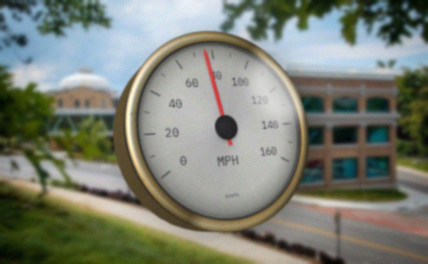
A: 75 mph
